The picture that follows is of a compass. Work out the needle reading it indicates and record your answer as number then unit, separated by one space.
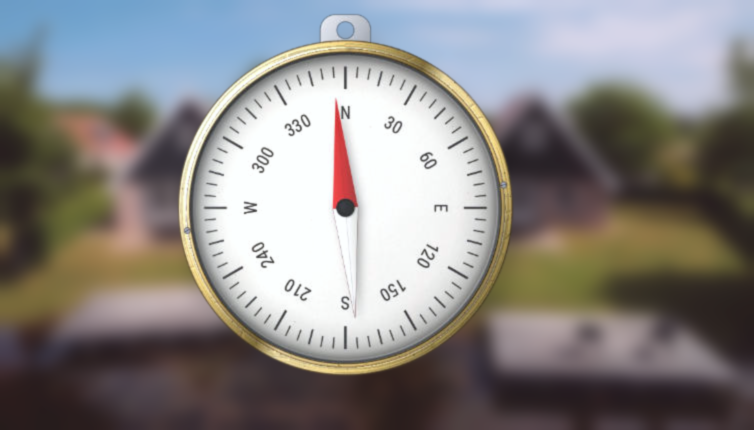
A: 355 °
